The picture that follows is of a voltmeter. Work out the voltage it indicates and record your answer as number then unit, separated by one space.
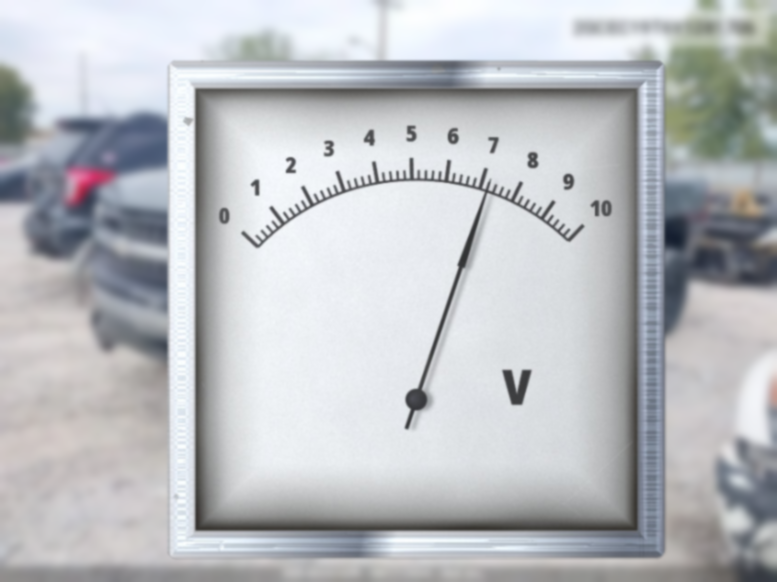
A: 7.2 V
